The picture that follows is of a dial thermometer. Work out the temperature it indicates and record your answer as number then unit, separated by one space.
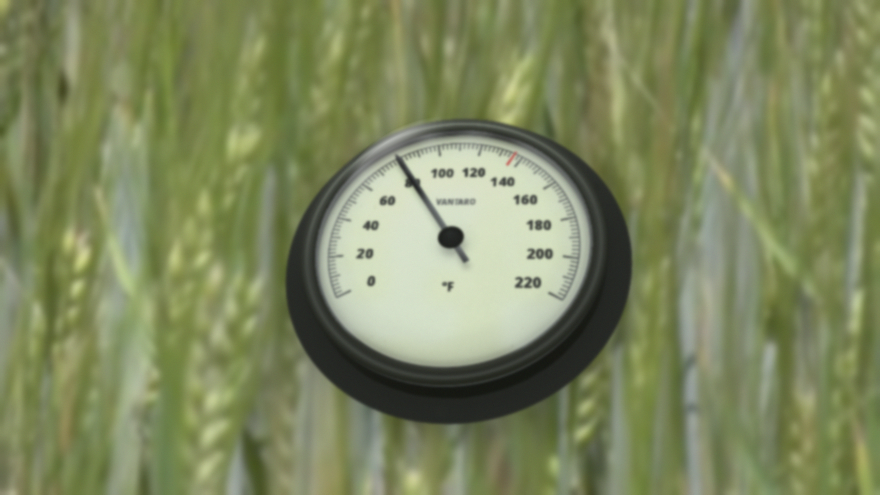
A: 80 °F
